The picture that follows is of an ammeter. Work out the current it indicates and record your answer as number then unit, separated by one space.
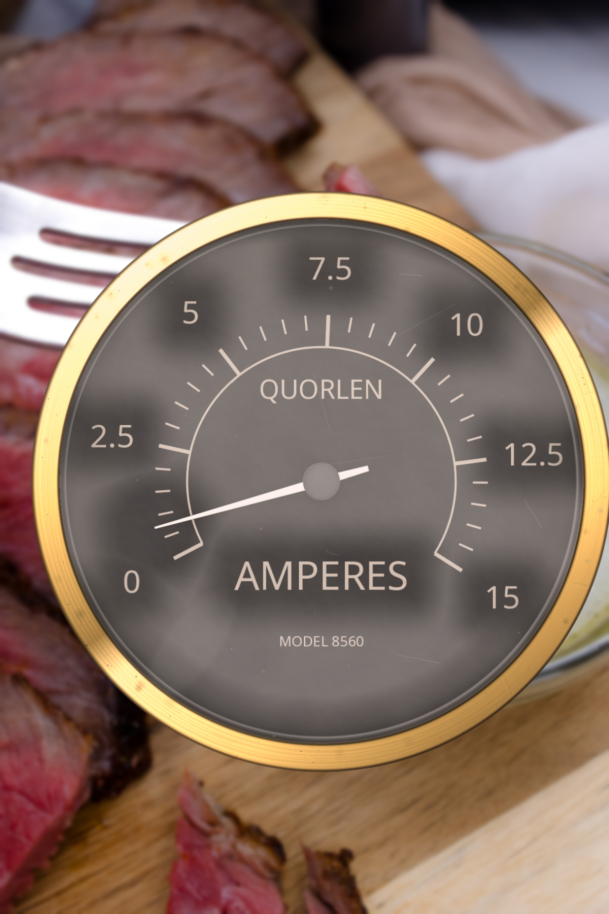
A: 0.75 A
